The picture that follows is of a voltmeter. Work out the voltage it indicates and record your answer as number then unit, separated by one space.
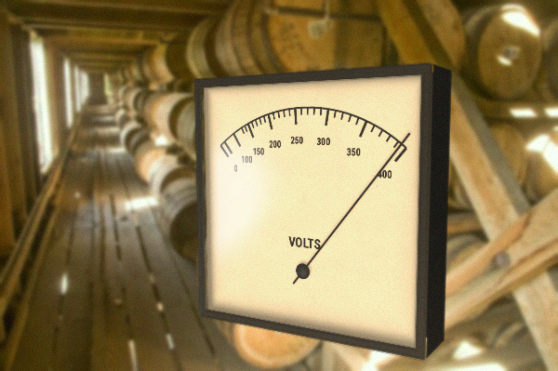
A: 395 V
